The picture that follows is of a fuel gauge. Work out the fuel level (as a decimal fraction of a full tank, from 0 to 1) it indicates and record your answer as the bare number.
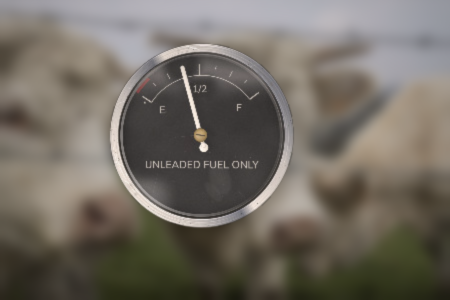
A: 0.375
